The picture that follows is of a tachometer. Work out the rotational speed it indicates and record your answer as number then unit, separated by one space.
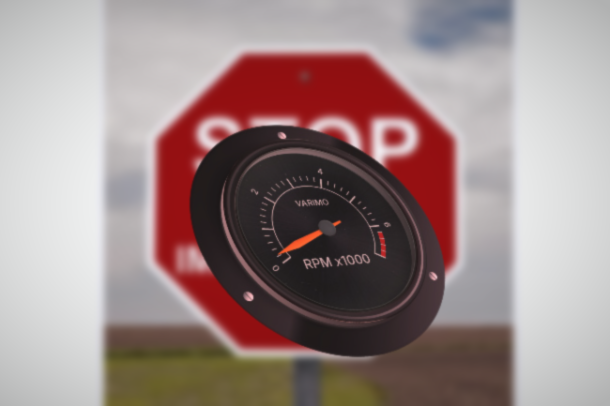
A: 200 rpm
